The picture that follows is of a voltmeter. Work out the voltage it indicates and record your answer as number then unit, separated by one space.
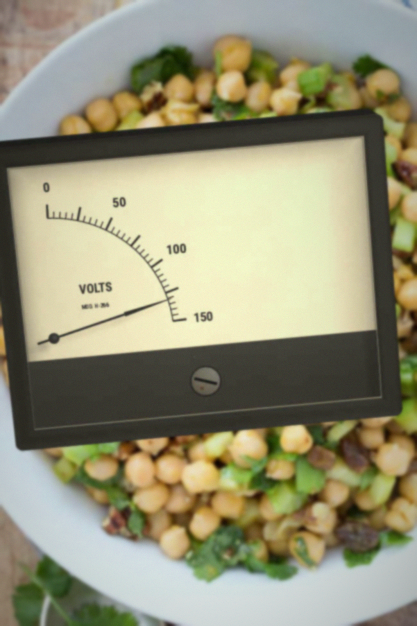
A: 130 V
